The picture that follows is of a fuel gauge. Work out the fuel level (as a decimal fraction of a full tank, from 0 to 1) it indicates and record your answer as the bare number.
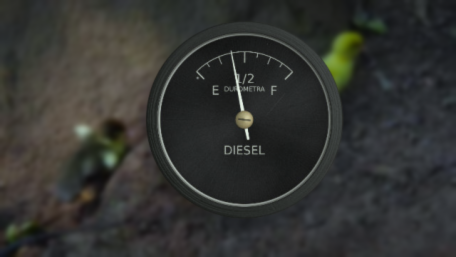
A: 0.375
